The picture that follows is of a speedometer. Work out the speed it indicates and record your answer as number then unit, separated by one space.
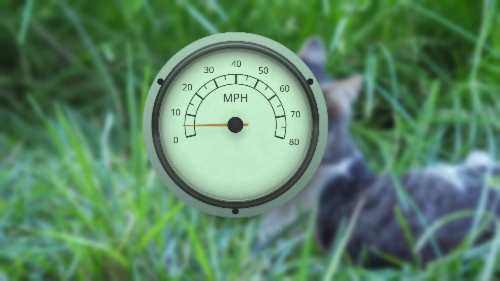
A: 5 mph
